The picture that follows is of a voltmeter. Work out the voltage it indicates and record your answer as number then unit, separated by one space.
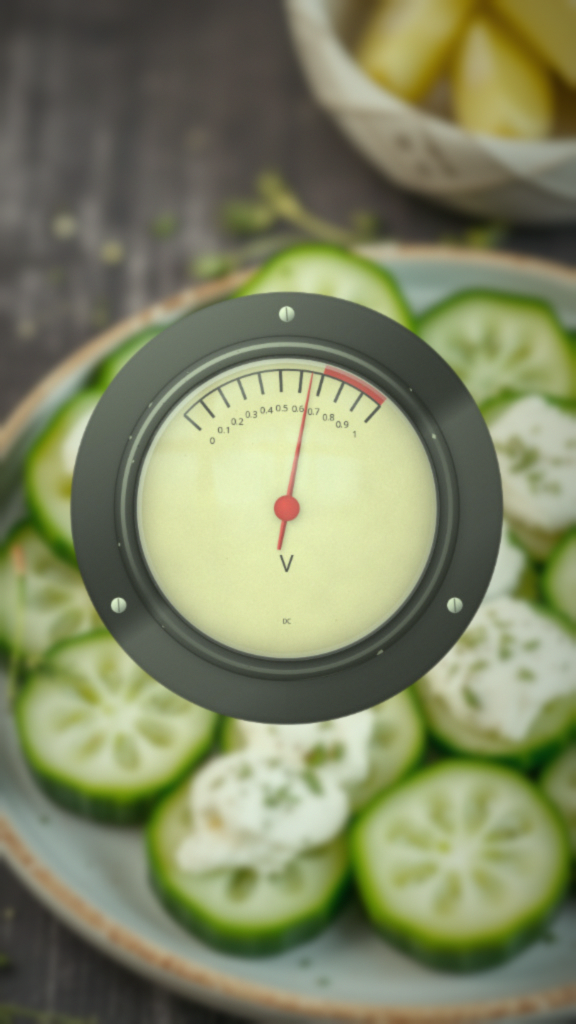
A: 0.65 V
